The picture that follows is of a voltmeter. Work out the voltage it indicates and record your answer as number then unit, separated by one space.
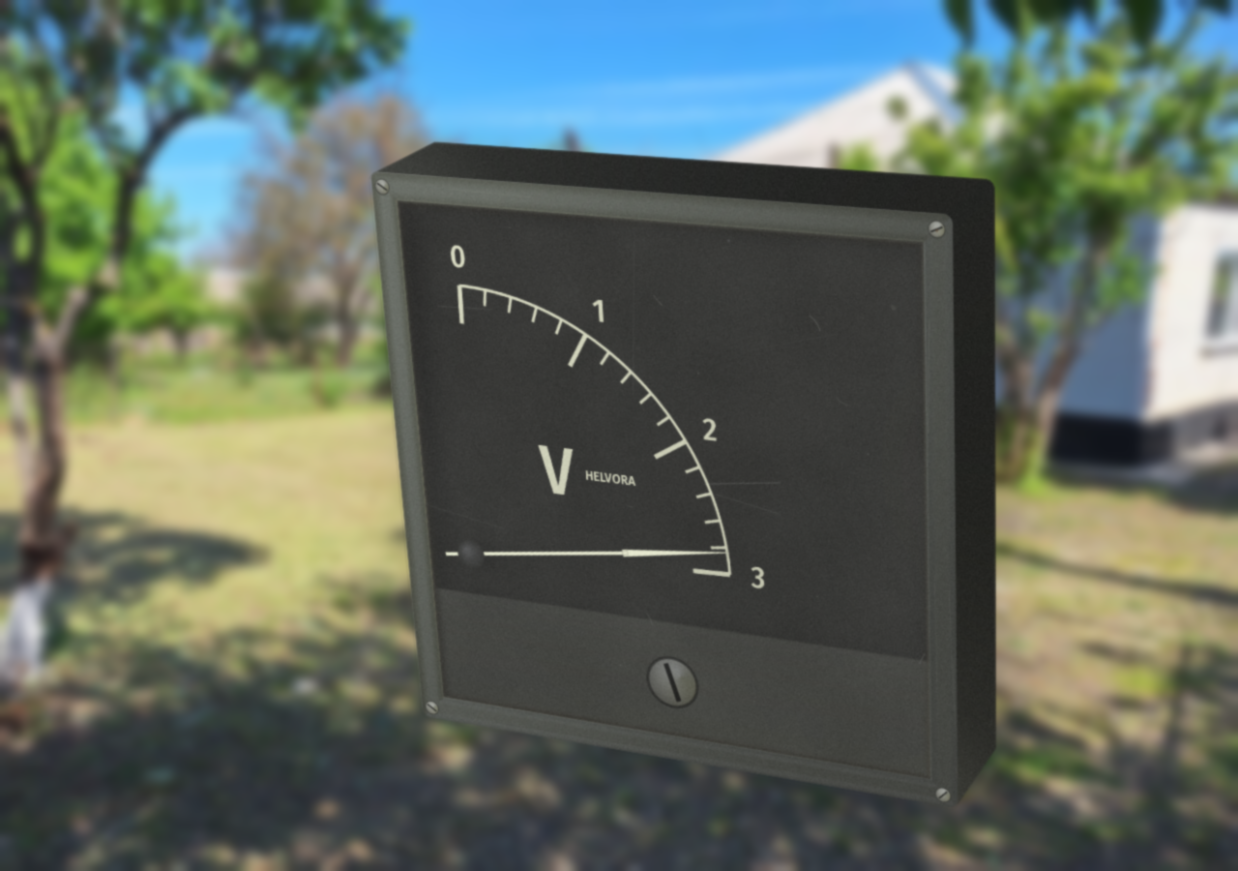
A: 2.8 V
